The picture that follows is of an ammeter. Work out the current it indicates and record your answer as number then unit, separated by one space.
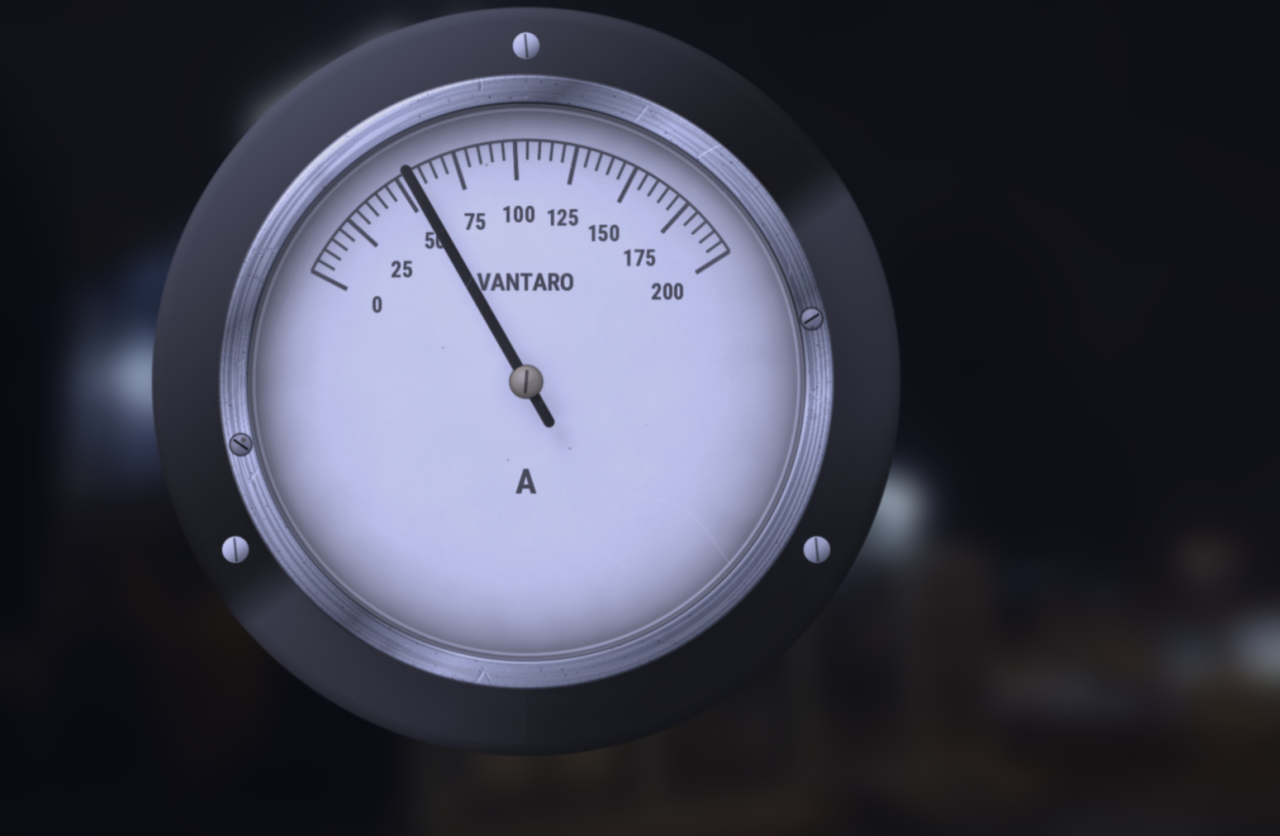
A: 55 A
